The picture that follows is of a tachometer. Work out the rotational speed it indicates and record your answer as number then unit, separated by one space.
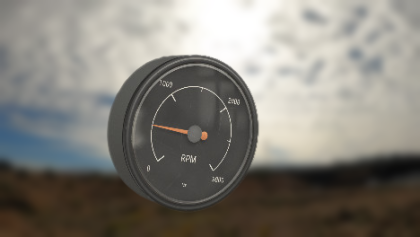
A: 500 rpm
